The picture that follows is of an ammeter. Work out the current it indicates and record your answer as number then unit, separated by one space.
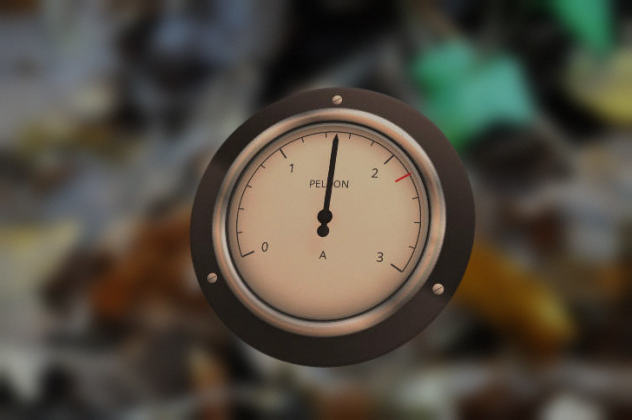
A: 1.5 A
